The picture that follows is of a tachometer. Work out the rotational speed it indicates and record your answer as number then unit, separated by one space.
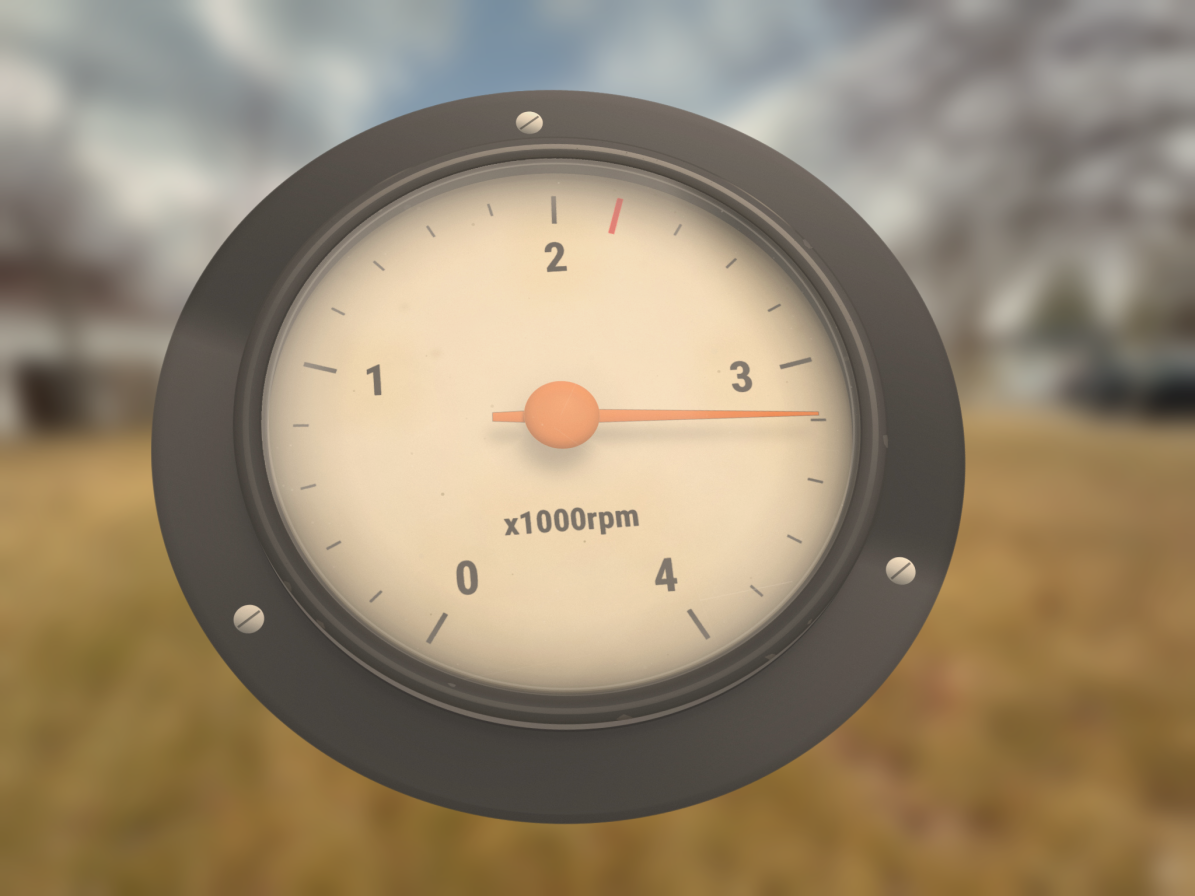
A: 3200 rpm
